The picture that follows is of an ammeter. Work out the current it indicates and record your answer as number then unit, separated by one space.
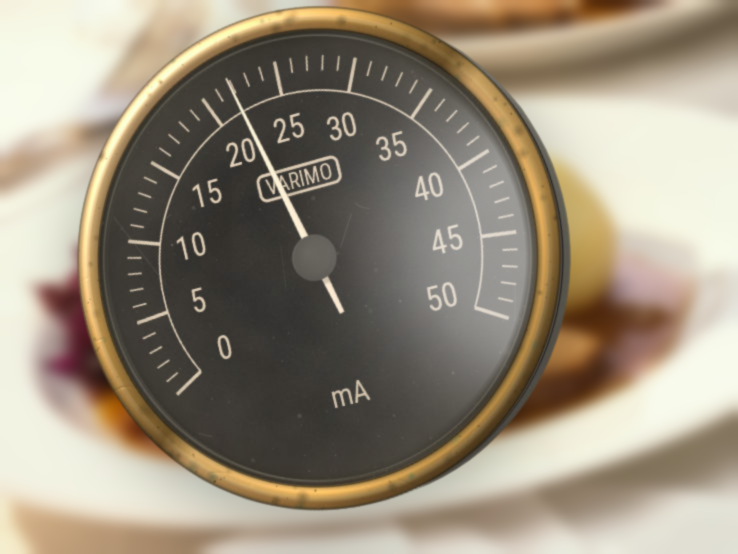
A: 22 mA
